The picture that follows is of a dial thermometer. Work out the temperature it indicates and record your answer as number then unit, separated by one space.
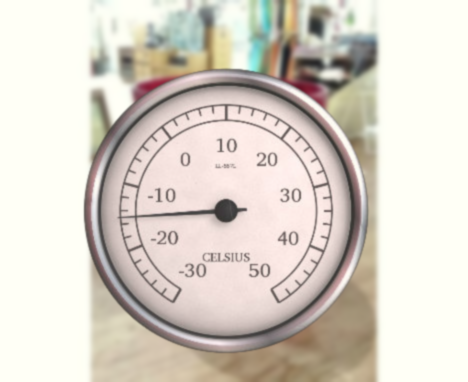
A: -15 °C
